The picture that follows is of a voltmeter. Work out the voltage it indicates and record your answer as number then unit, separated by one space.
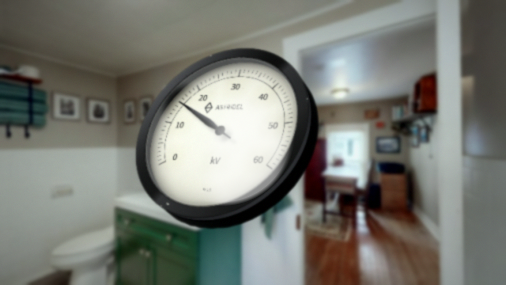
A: 15 kV
